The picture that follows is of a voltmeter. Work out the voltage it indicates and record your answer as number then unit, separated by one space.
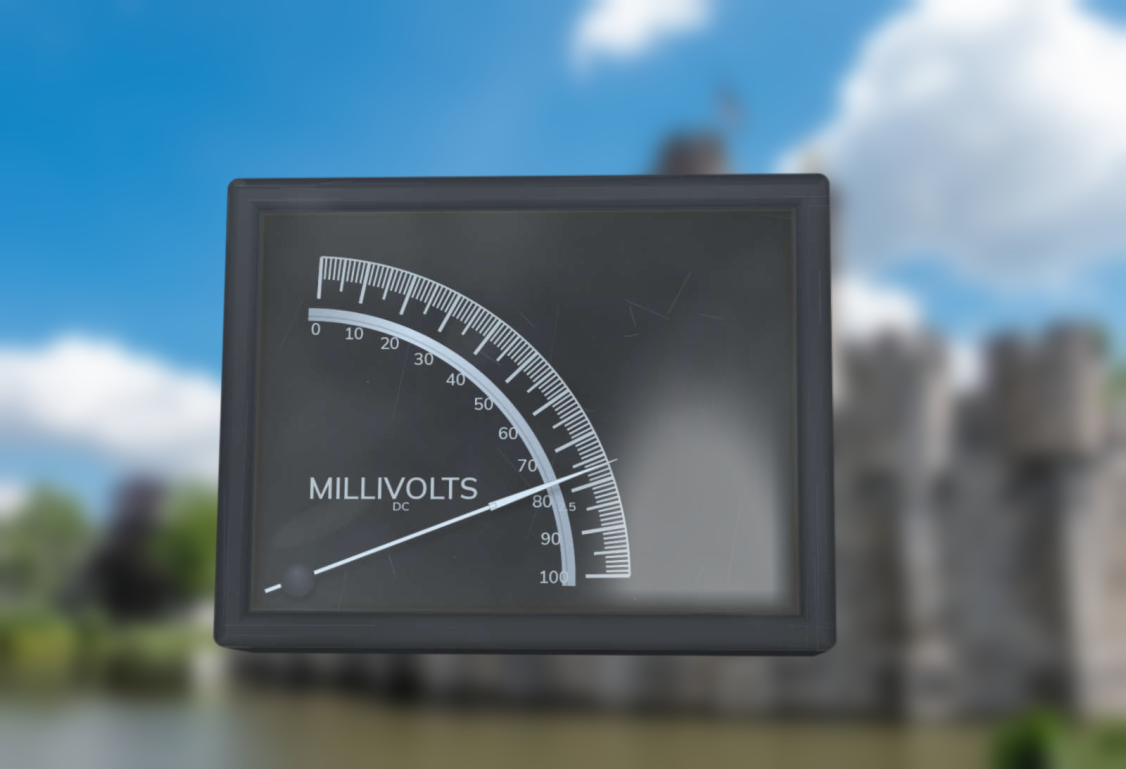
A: 77 mV
